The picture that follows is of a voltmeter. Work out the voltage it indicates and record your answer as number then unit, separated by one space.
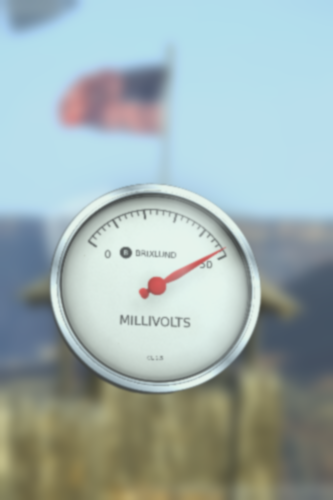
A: 48 mV
